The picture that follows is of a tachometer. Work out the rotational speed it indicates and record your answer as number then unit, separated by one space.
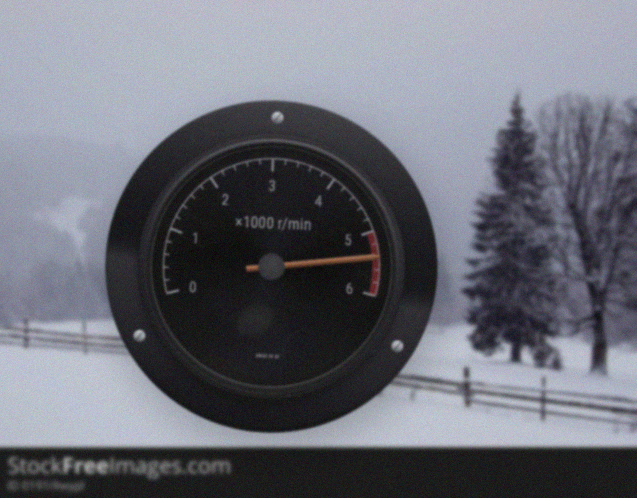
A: 5400 rpm
